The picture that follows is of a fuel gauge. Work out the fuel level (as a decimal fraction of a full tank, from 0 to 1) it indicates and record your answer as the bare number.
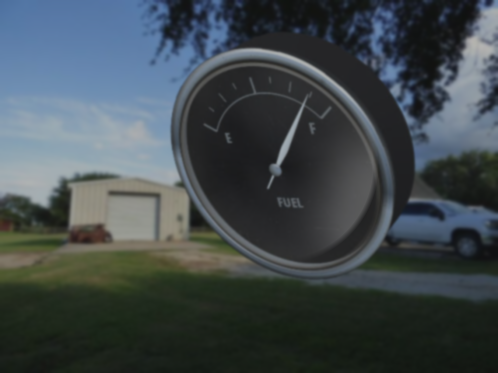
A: 0.875
